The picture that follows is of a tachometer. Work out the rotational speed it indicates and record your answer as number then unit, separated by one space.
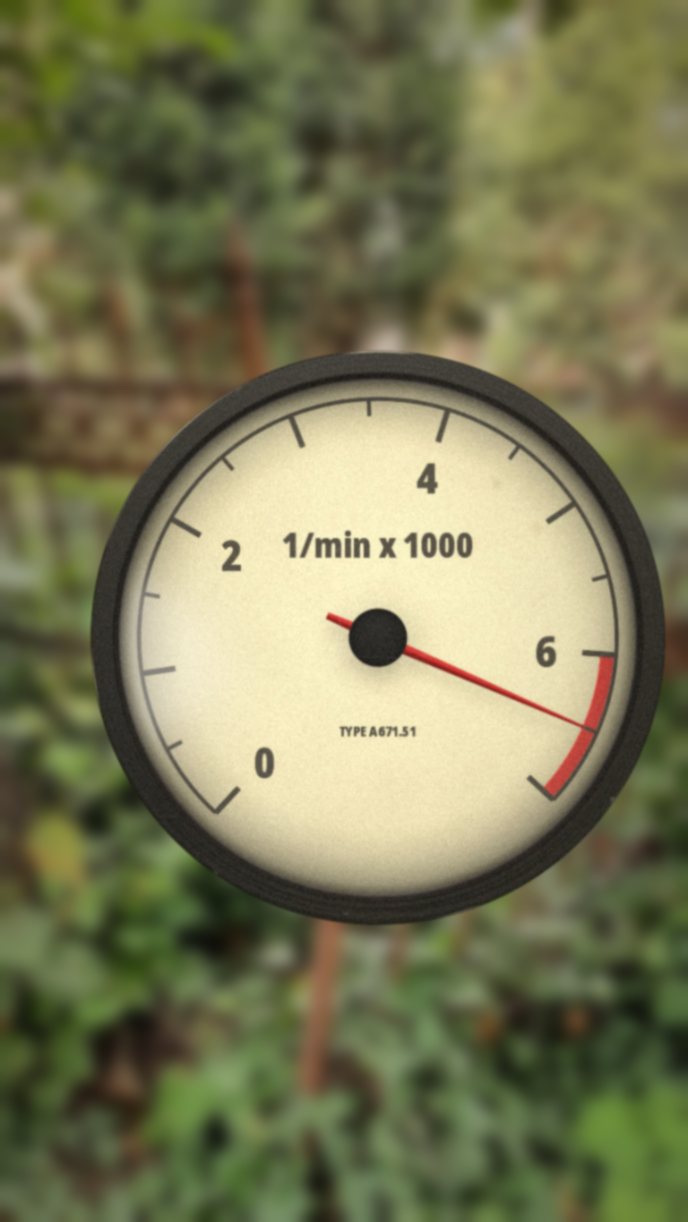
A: 6500 rpm
